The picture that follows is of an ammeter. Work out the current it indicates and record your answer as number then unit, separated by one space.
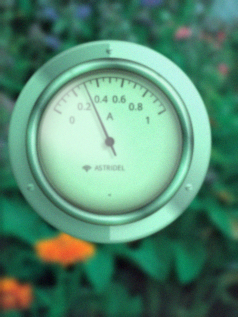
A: 0.3 A
